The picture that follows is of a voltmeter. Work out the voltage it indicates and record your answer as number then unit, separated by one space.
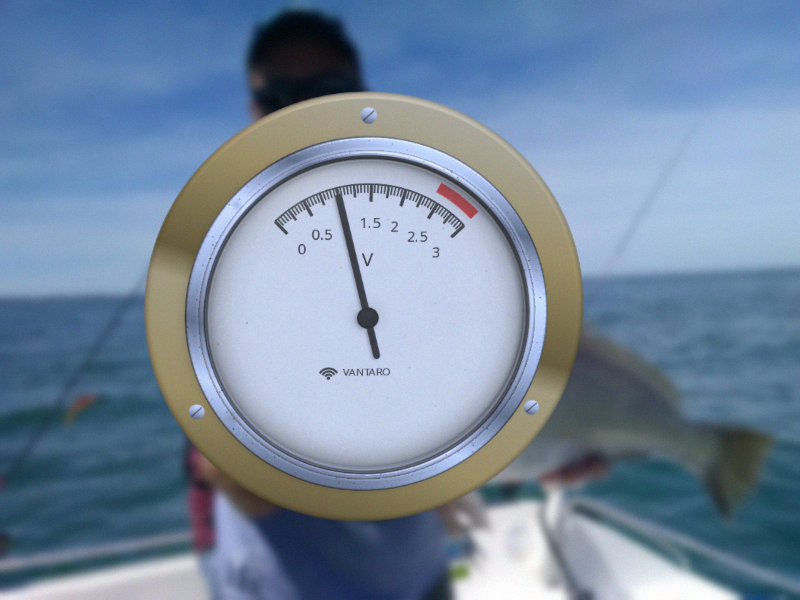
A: 1 V
